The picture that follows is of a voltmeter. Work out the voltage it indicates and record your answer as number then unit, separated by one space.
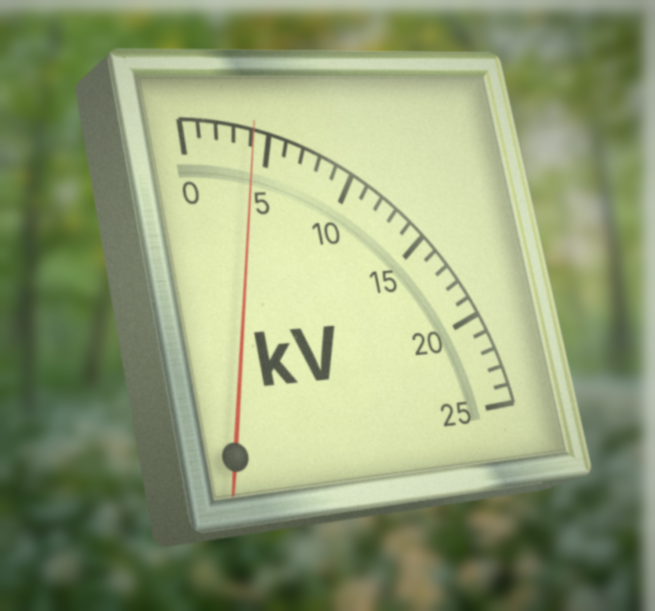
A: 4 kV
